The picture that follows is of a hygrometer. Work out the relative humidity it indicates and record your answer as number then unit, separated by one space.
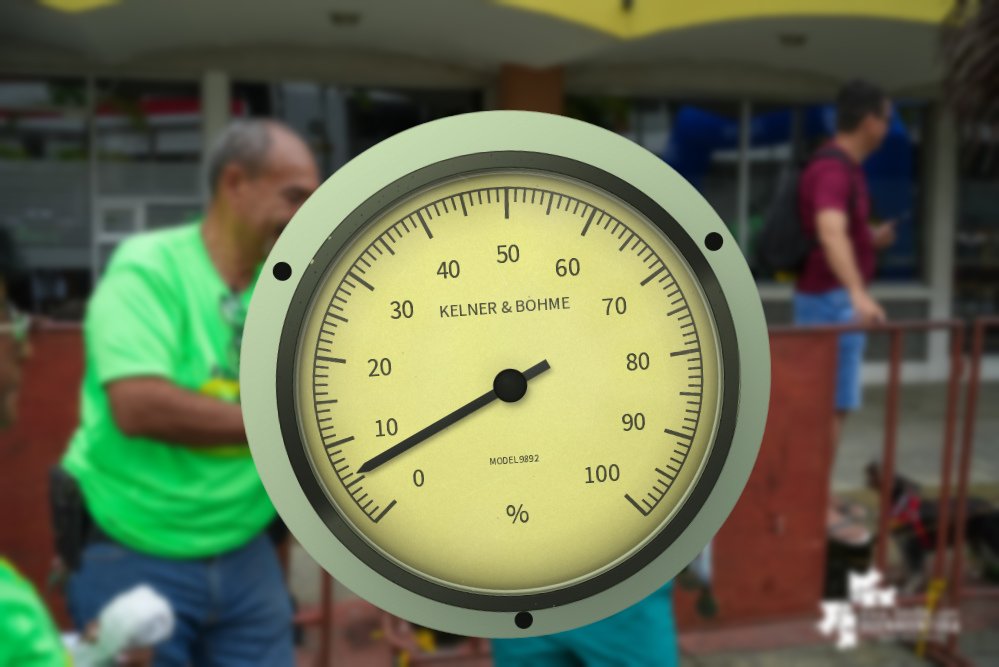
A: 6 %
